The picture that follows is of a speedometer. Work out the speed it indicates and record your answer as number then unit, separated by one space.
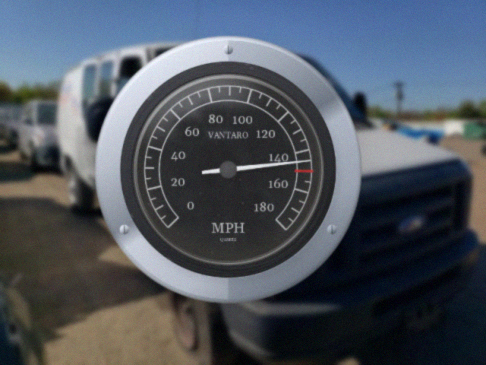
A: 145 mph
